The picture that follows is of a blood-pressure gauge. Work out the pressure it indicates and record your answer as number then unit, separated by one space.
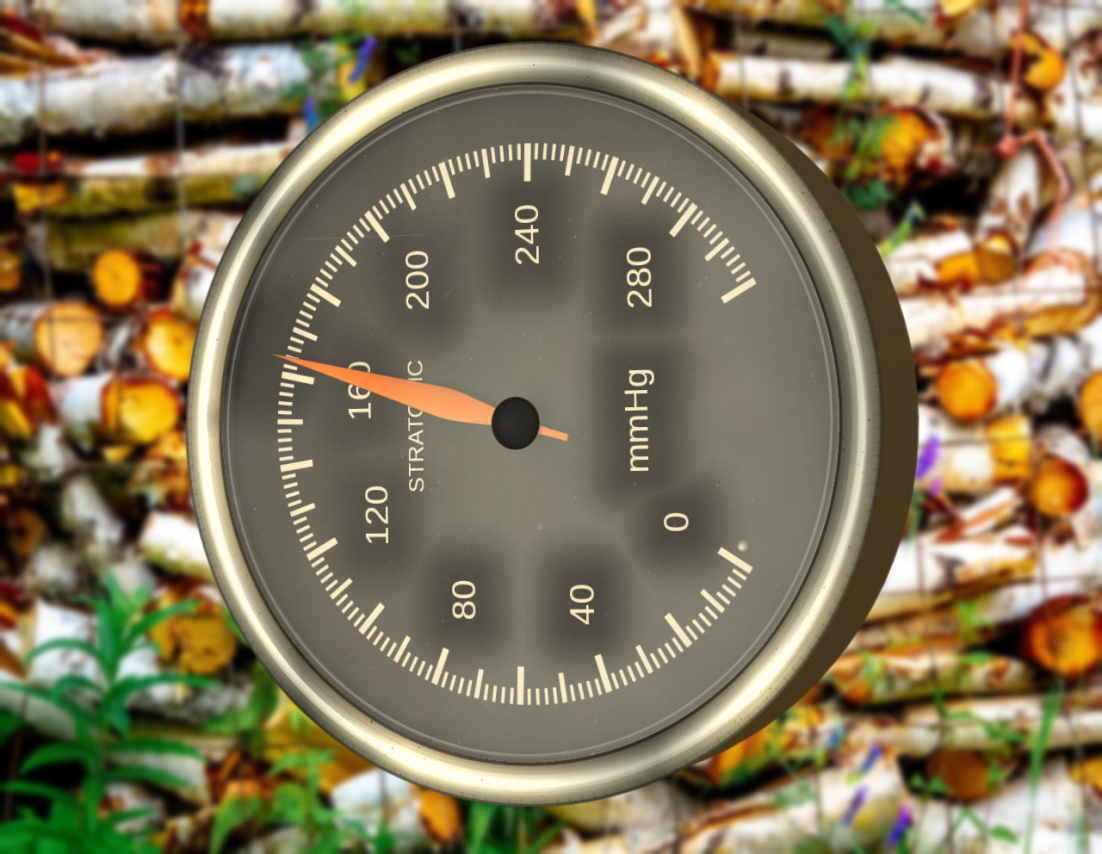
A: 164 mmHg
